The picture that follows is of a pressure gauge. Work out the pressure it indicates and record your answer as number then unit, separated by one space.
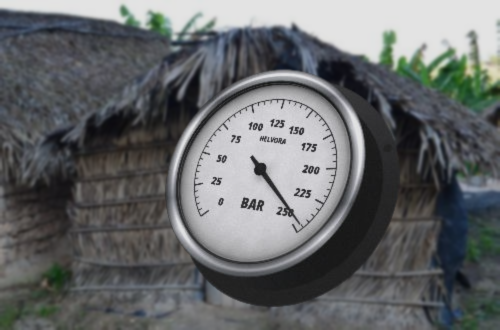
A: 245 bar
